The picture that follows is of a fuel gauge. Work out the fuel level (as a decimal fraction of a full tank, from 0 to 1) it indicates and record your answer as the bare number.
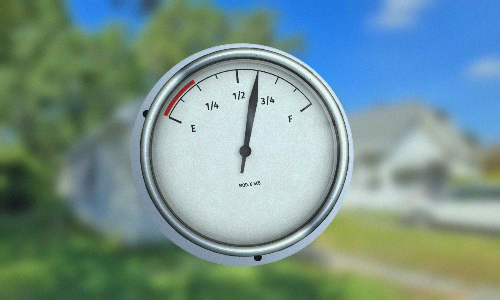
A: 0.625
